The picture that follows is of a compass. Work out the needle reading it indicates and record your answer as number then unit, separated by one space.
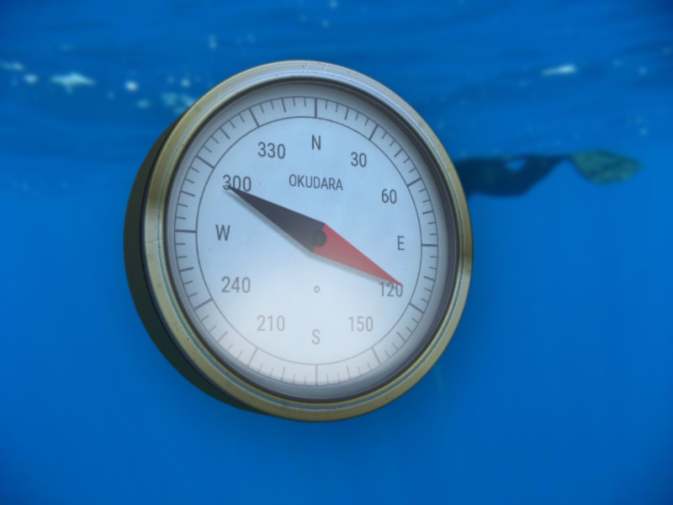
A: 115 °
